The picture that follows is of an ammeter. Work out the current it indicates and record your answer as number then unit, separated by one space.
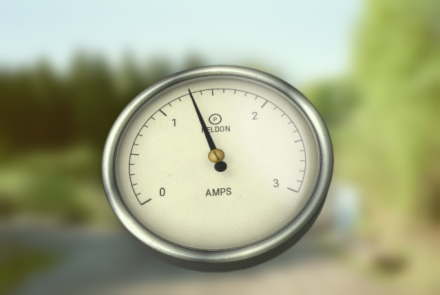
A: 1.3 A
